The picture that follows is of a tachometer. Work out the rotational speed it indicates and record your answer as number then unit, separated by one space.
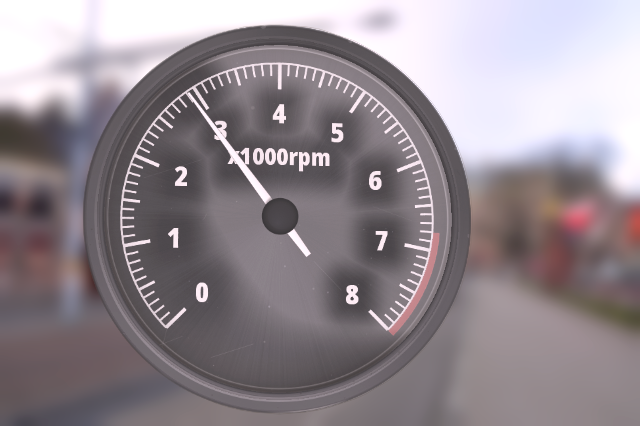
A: 2900 rpm
